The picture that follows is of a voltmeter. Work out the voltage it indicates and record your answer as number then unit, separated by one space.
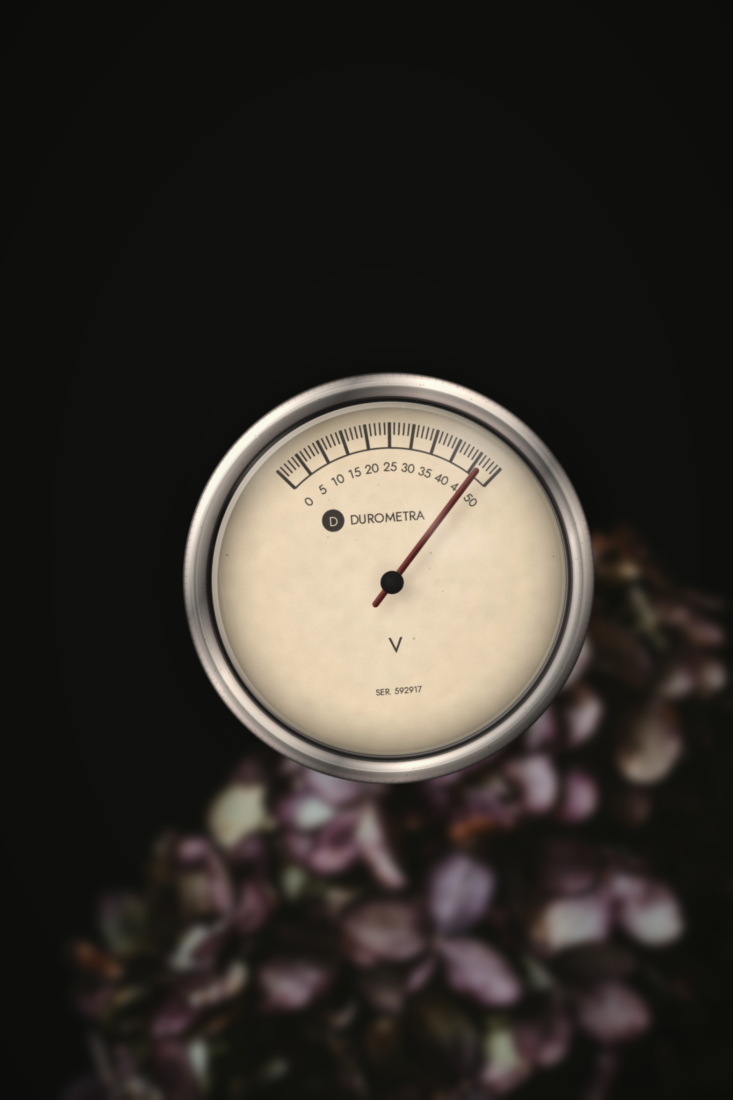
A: 46 V
